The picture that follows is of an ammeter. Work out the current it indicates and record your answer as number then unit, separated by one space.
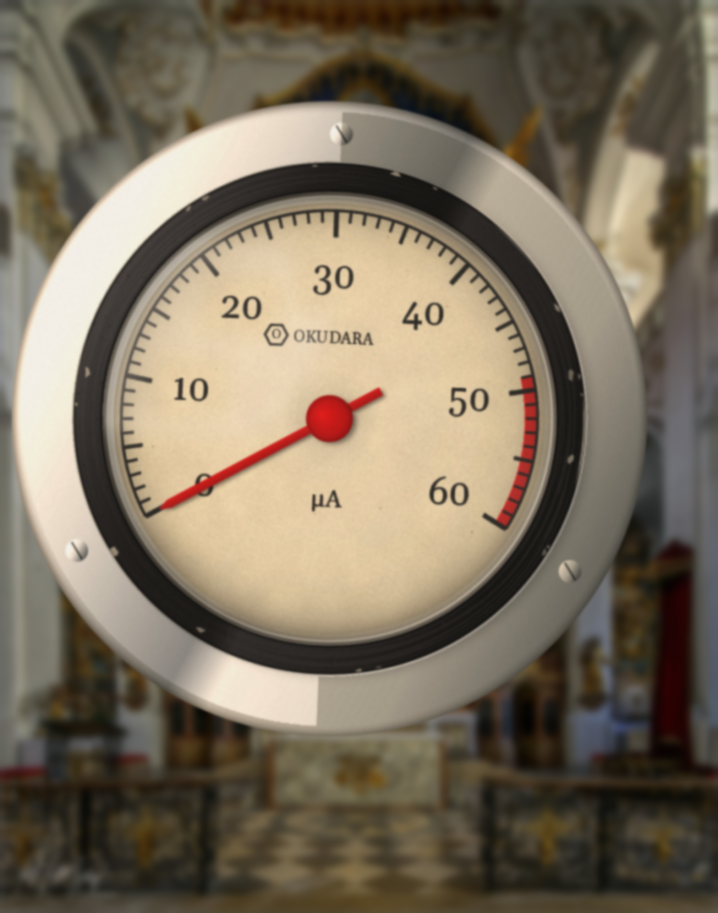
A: 0 µA
